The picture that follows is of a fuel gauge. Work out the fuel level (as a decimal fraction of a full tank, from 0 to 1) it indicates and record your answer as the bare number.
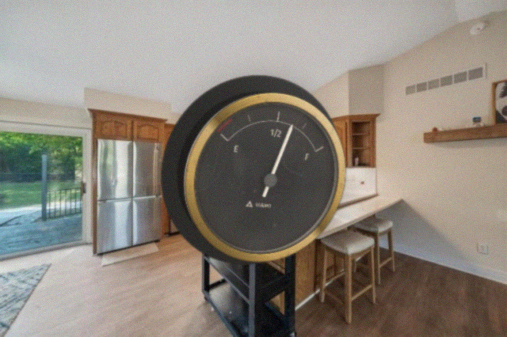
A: 0.625
